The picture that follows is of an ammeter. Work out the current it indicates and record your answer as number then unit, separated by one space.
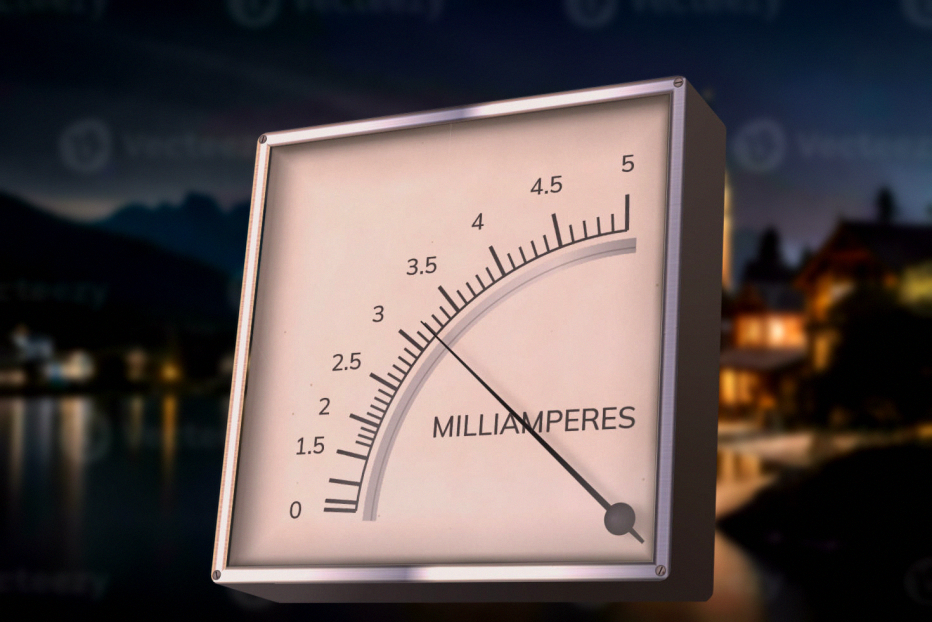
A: 3.2 mA
